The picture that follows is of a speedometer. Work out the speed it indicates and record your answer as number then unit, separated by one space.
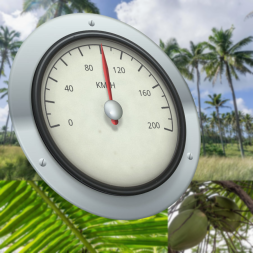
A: 100 km/h
